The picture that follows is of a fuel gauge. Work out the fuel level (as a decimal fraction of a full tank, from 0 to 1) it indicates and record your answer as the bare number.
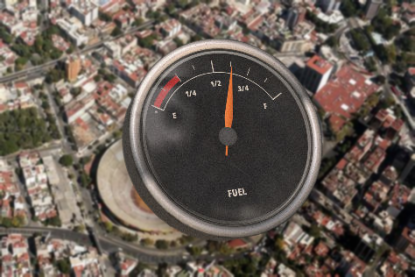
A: 0.625
